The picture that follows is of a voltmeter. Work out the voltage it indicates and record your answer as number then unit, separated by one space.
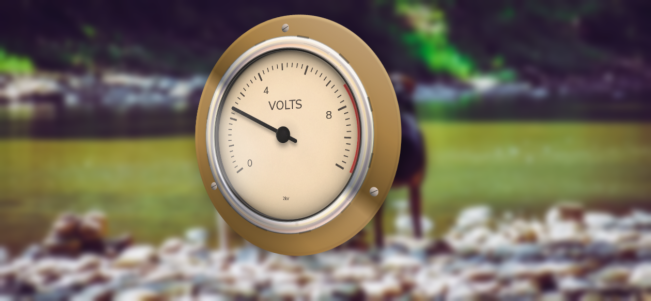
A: 2.4 V
